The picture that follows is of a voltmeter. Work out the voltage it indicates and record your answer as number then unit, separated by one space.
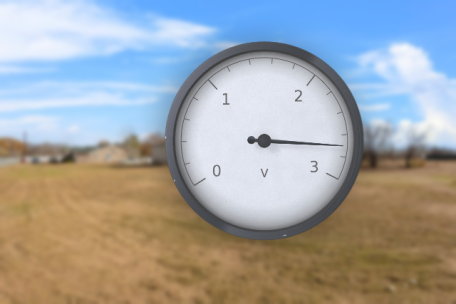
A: 2.7 V
